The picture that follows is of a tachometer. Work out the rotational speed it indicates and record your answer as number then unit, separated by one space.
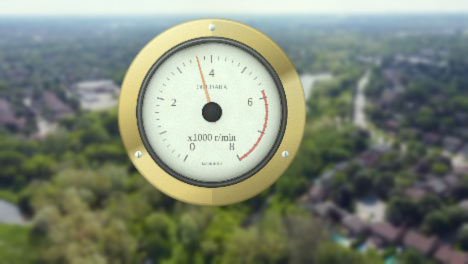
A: 3600 rpm
